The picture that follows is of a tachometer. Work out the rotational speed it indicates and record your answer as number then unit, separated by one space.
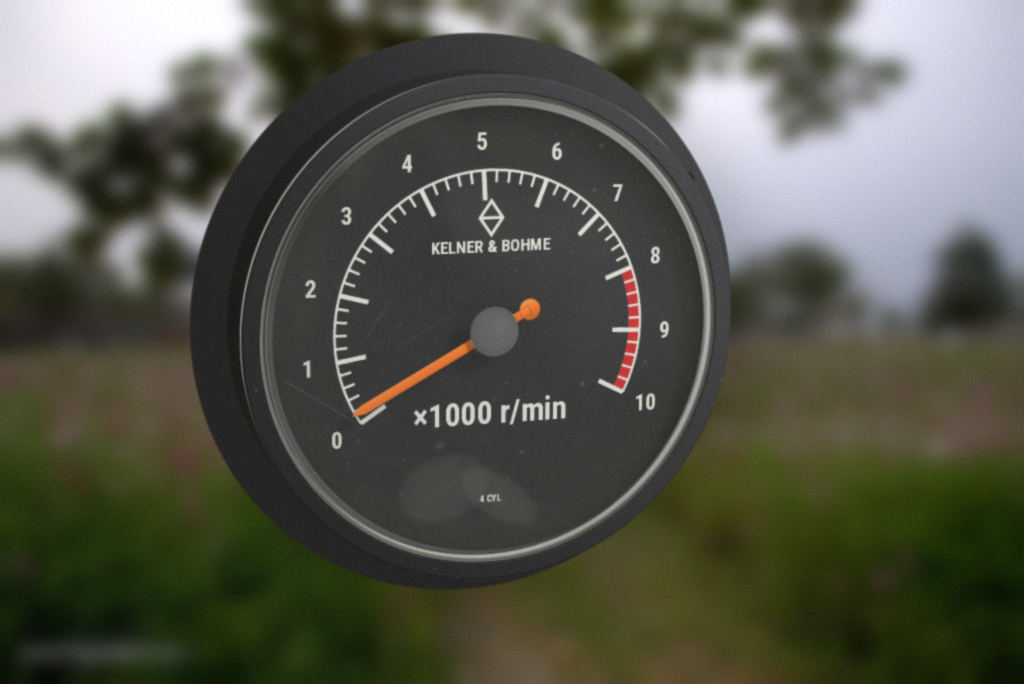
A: 200 rpm
